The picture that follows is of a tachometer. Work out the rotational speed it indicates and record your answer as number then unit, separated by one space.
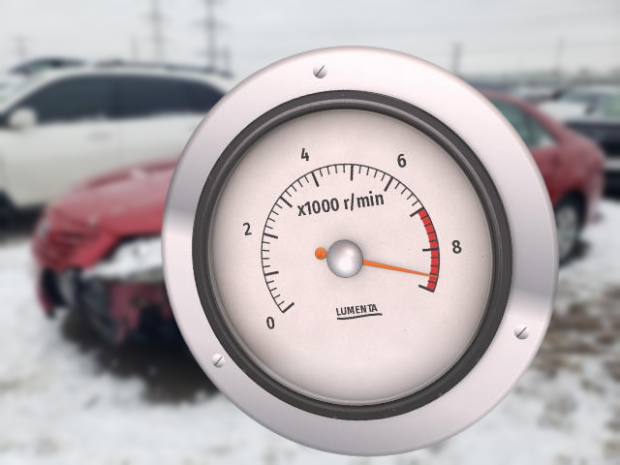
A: 8600 rpm
